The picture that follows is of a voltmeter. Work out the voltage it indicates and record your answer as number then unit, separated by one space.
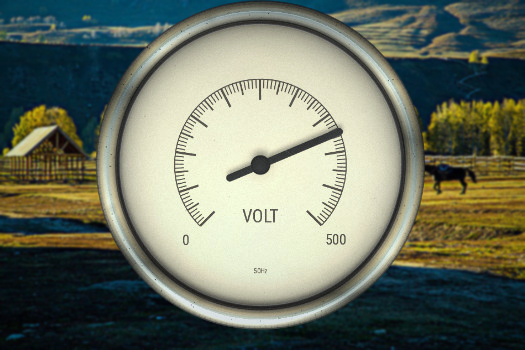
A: 375 V
